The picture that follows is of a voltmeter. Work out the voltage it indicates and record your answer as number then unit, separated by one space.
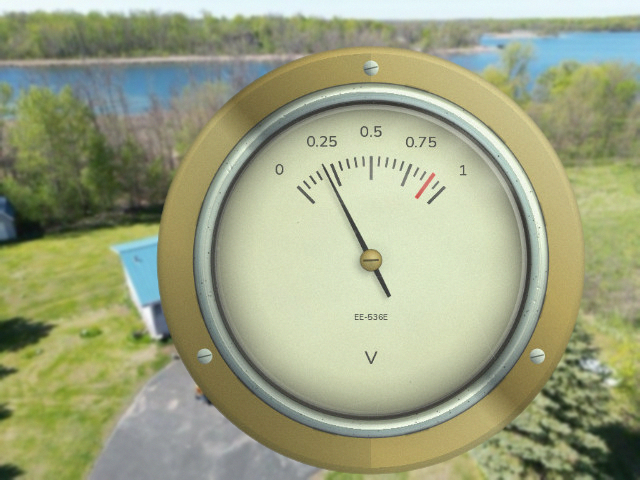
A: 0.2 V
